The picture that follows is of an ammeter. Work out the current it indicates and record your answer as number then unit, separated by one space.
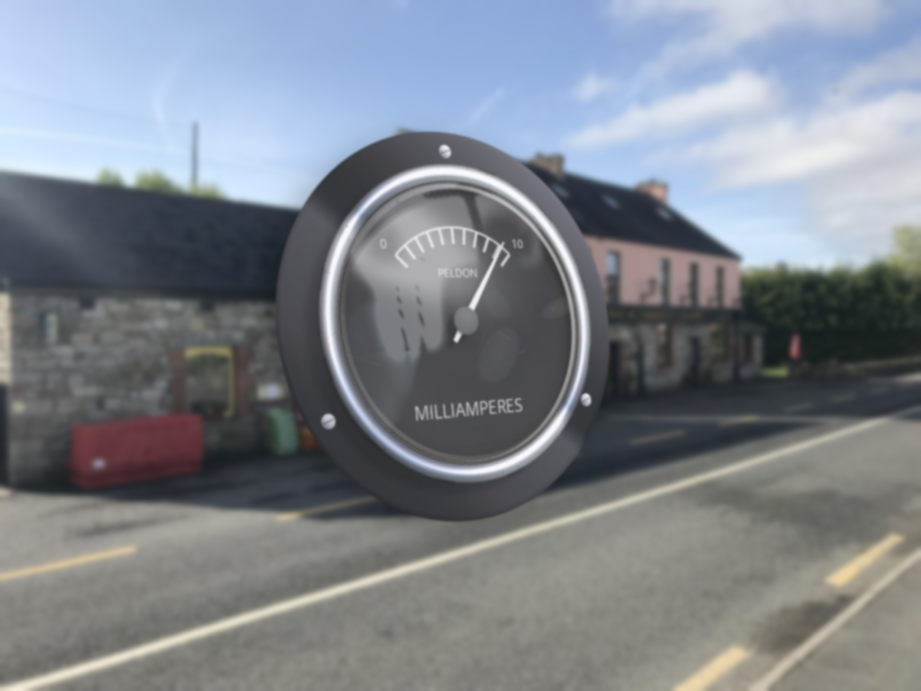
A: 9 mA
